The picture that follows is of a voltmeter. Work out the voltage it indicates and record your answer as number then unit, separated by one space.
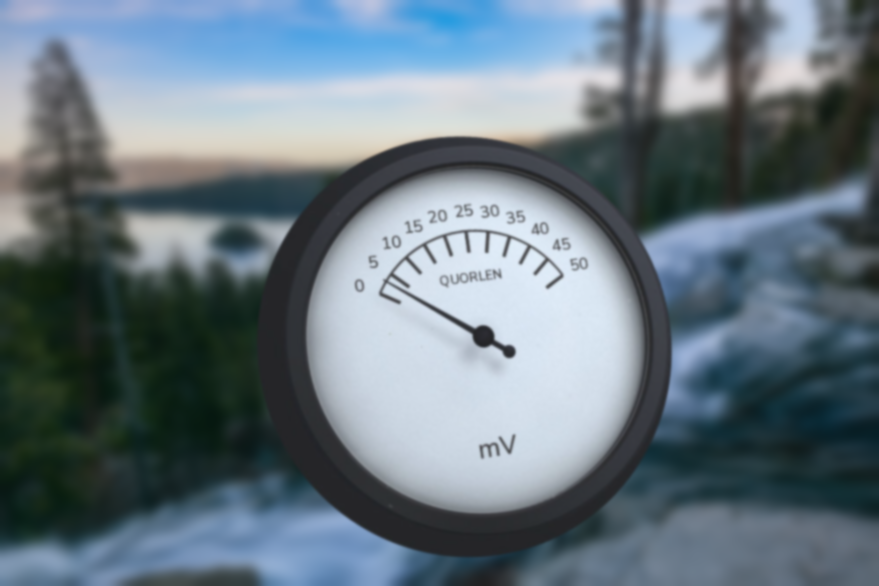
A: 2.5 mV
